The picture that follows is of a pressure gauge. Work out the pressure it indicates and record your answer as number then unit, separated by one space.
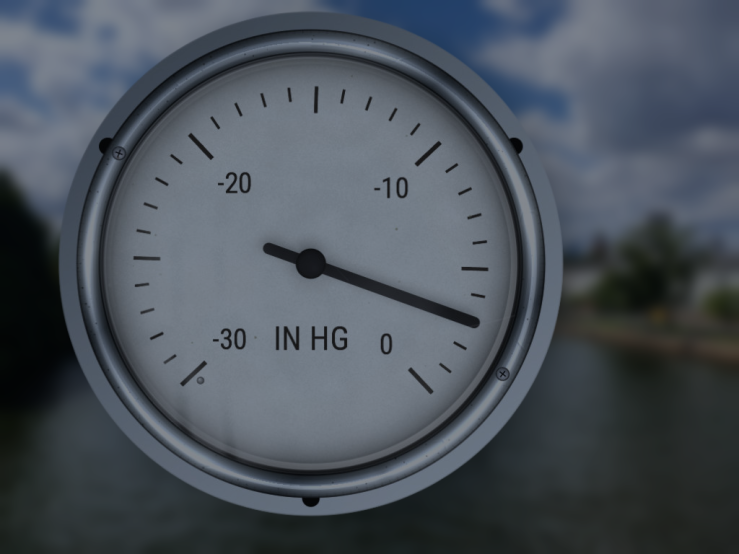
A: -3 inHg
